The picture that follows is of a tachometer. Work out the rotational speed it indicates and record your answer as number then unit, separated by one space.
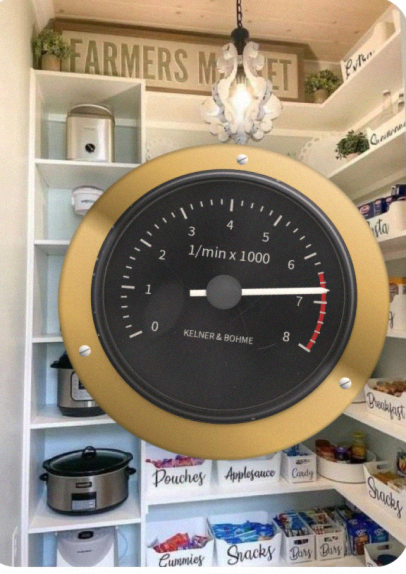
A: 6800 rpm
